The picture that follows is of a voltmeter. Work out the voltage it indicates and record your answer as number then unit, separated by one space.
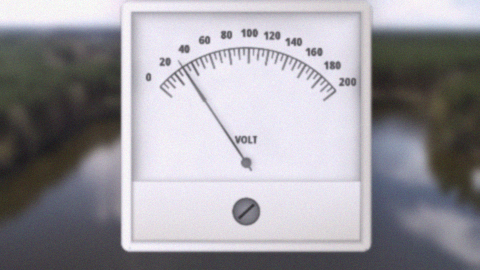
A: 30 V
